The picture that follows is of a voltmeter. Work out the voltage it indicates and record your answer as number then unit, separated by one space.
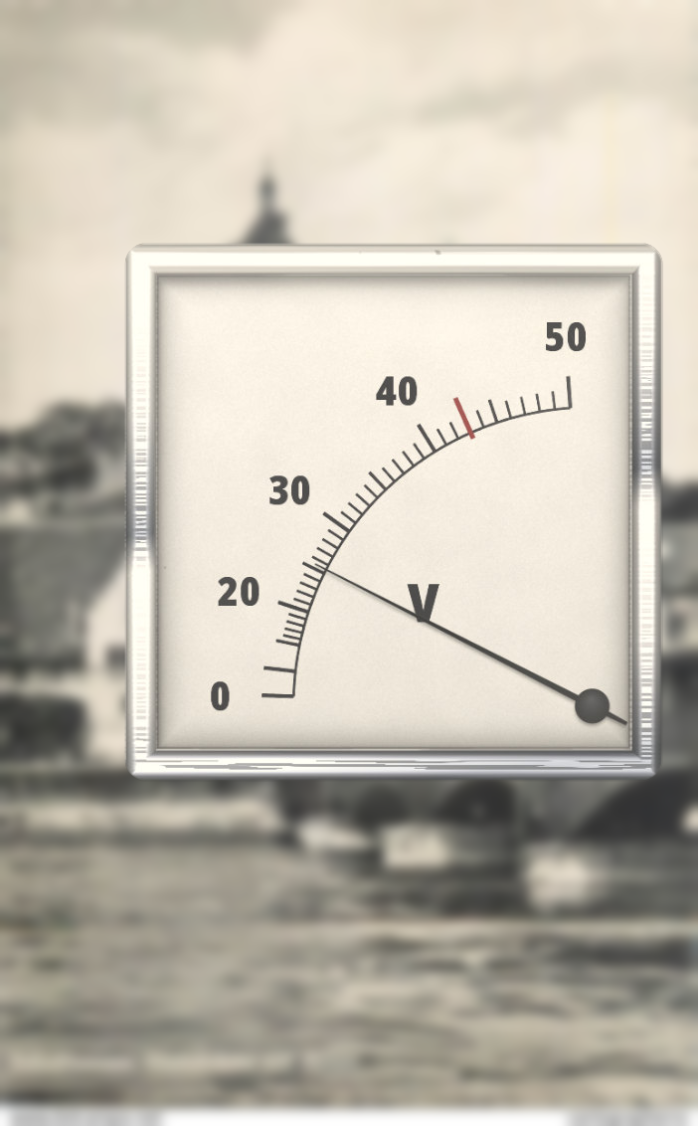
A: 25.5 V
